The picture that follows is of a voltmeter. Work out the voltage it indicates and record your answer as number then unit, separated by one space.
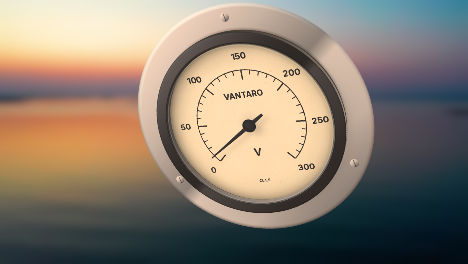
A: 10 V
